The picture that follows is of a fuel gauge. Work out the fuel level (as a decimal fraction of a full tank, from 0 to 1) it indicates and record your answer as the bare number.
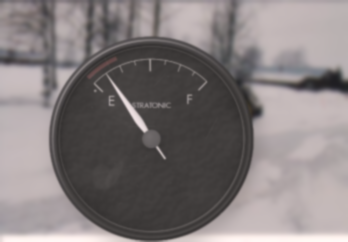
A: 0.125
